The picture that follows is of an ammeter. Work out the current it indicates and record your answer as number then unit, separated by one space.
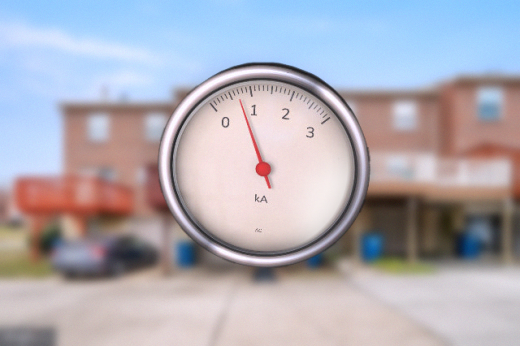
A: 0.7 kA
